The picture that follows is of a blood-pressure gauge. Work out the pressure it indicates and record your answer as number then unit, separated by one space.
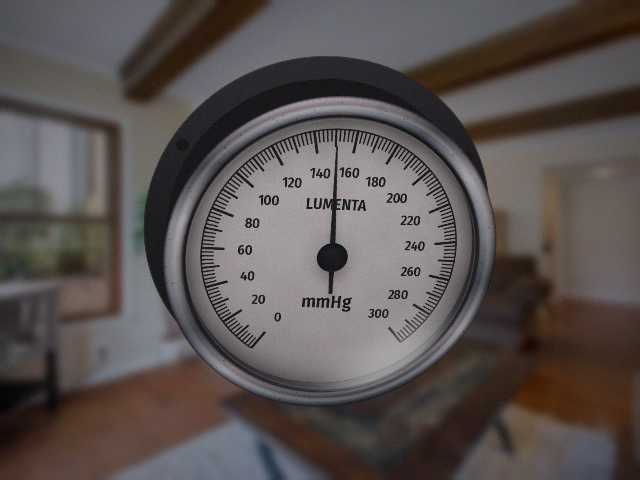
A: 150 mmHg
